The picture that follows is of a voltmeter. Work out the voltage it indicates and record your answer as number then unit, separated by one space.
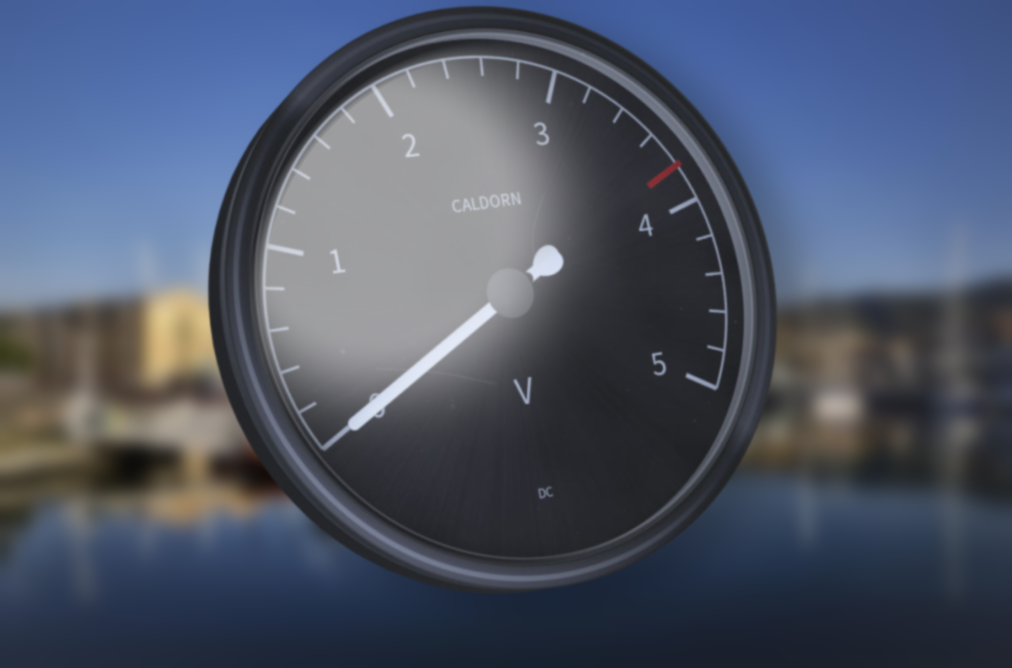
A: 0 V
